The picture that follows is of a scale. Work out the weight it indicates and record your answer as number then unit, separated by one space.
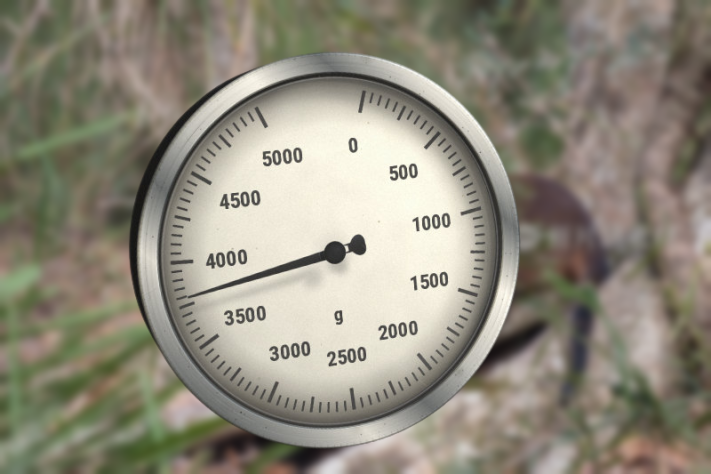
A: 3800 g
